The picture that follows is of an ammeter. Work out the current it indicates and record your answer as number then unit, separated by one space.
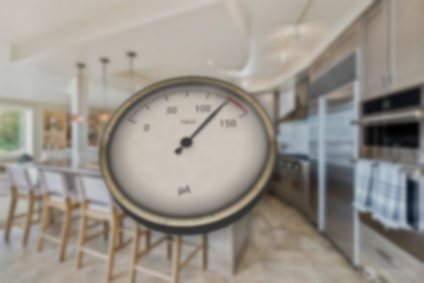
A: 125 µA
